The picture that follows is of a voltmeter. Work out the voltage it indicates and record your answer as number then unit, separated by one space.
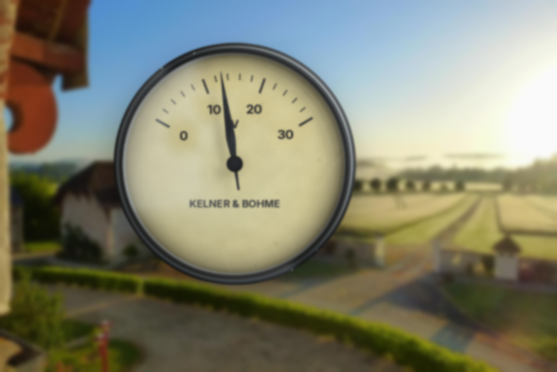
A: 13 V
